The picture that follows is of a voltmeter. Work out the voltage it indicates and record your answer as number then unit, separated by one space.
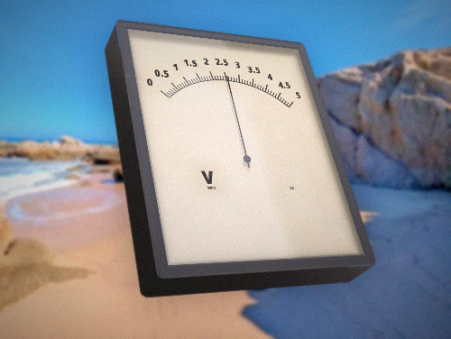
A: 2.5 V
